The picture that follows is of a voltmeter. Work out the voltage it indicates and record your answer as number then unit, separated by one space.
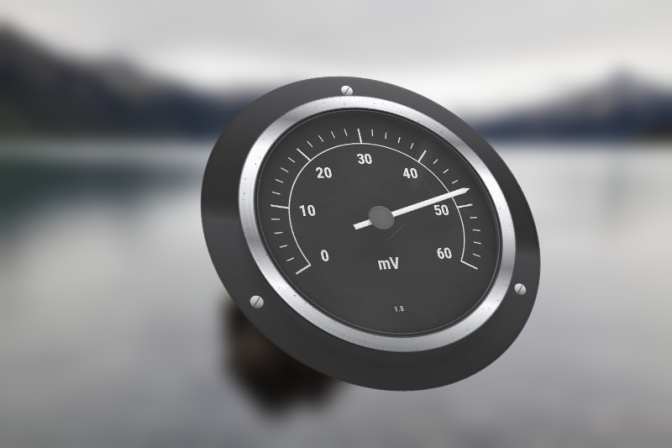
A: 48 mV
